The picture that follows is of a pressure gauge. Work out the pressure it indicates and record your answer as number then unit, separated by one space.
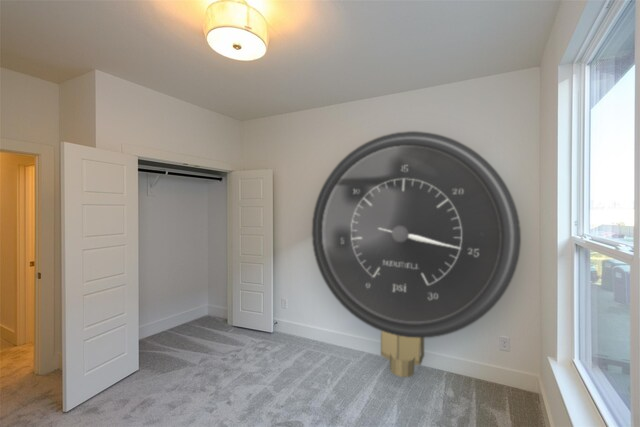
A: 25 psi
